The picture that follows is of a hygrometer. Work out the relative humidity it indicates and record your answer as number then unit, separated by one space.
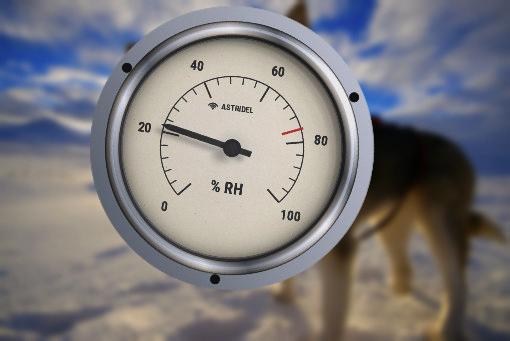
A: 22 %
